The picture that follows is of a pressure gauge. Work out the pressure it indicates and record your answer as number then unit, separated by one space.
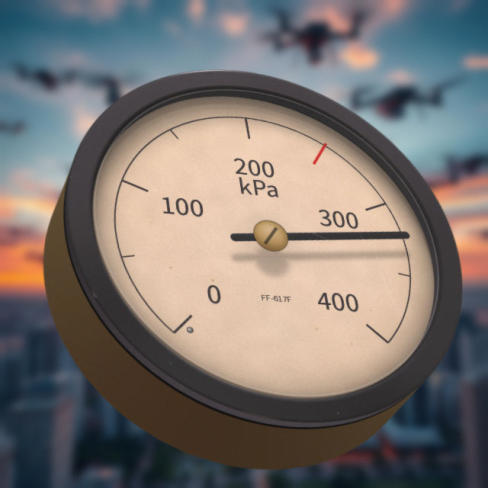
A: 325 kPa
